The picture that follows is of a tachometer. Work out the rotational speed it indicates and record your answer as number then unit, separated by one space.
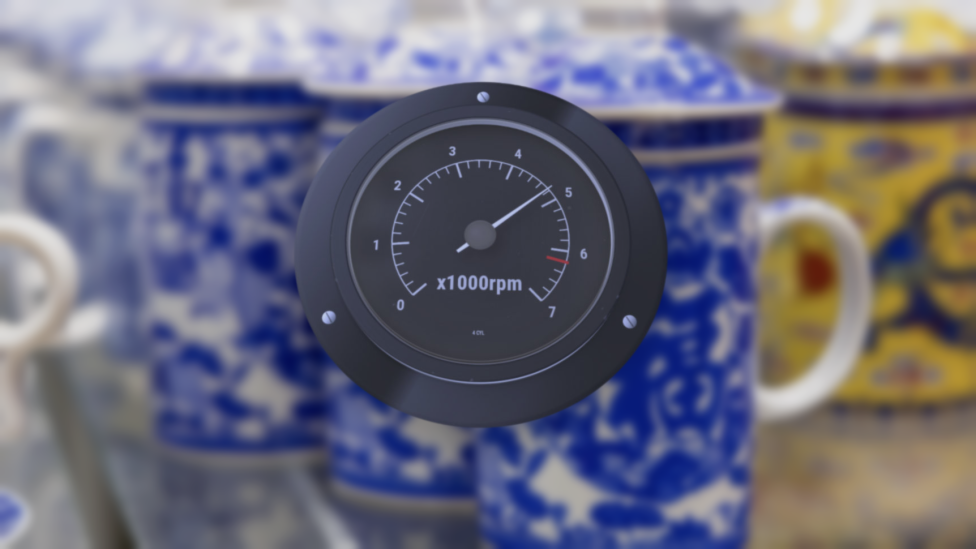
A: 4800 rpm
